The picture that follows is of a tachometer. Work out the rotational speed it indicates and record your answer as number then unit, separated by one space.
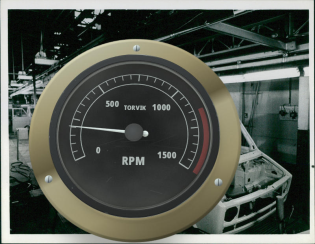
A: 200 rpm
